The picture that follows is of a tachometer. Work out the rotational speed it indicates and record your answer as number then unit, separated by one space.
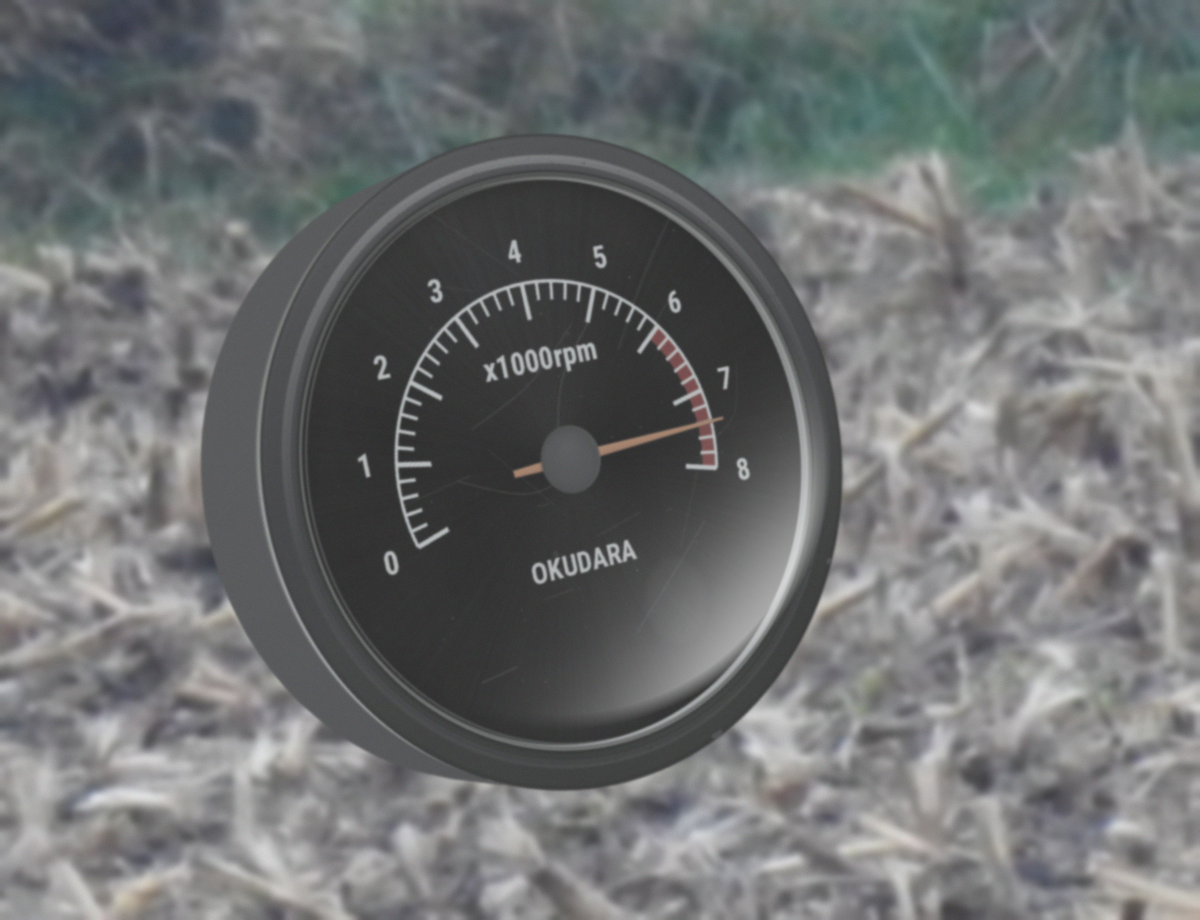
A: 7400 rpm
